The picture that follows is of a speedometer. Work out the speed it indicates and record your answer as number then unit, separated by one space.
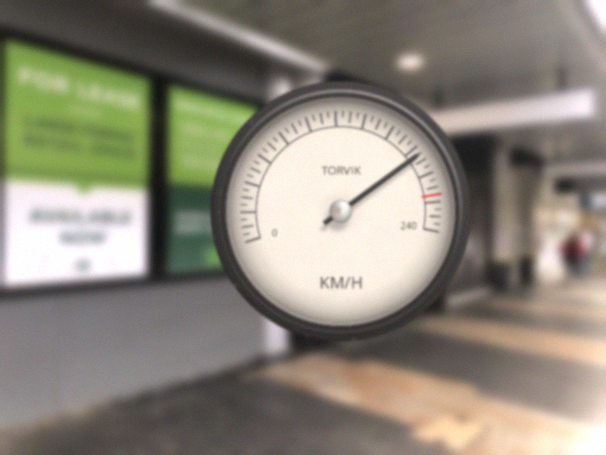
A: 185 km/h
